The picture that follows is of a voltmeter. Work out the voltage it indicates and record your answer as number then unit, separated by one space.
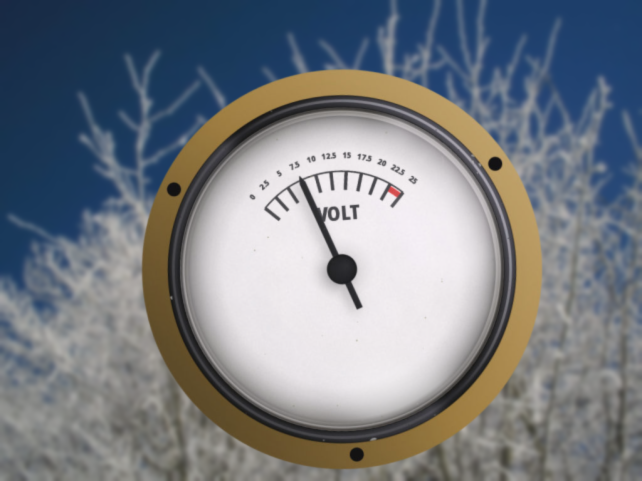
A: 7.5 V
